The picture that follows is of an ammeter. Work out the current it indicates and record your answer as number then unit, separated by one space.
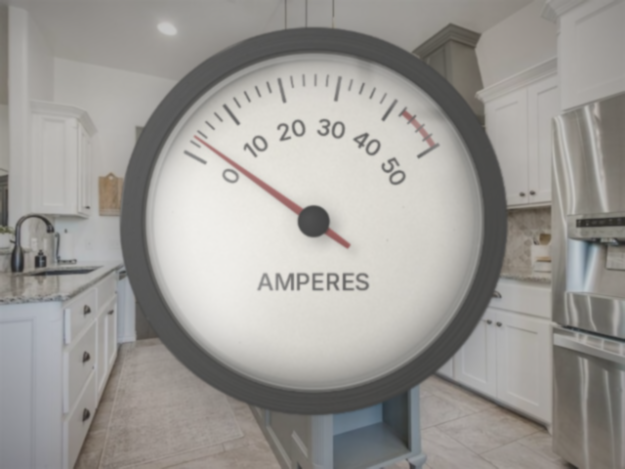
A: 3 A
